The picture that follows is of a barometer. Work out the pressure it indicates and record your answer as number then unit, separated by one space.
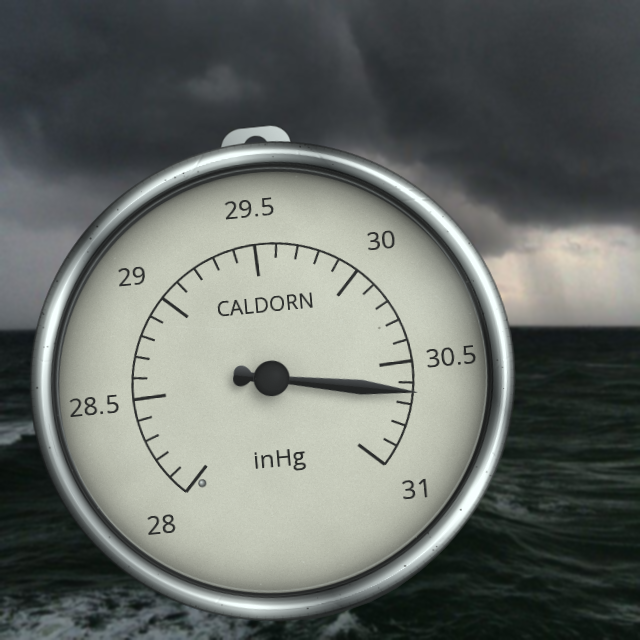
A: 30.65 inHg
